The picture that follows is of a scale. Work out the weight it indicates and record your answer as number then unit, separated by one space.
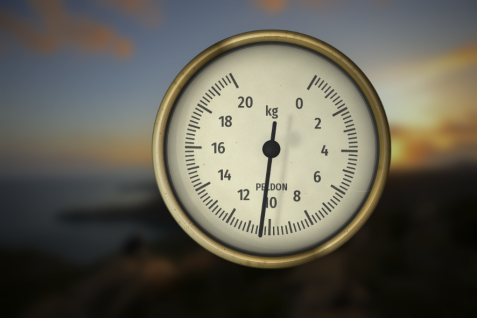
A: 10.4 kg
